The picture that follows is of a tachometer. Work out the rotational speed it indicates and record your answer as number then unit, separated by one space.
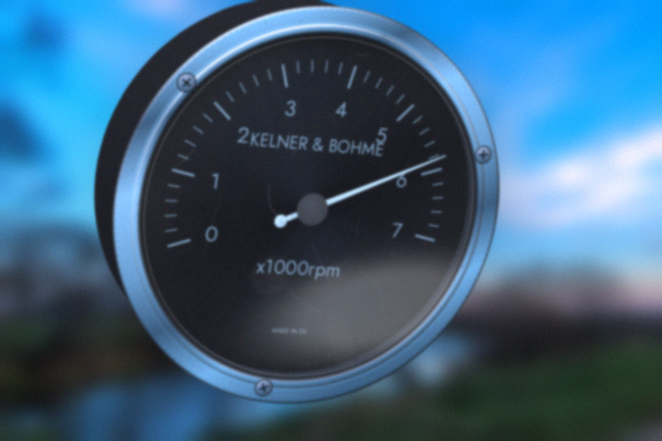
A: 5800 rpm
